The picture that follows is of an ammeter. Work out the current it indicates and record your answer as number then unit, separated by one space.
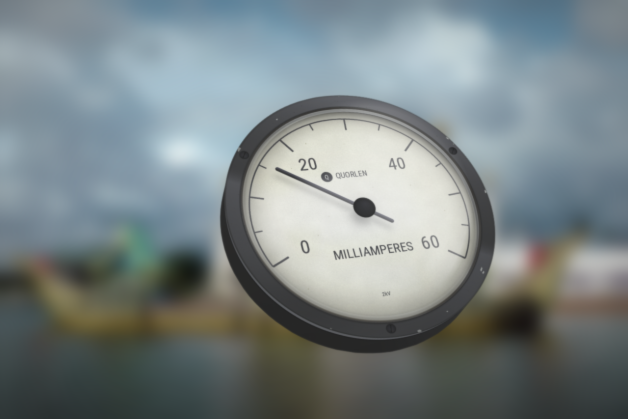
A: 15 mA
